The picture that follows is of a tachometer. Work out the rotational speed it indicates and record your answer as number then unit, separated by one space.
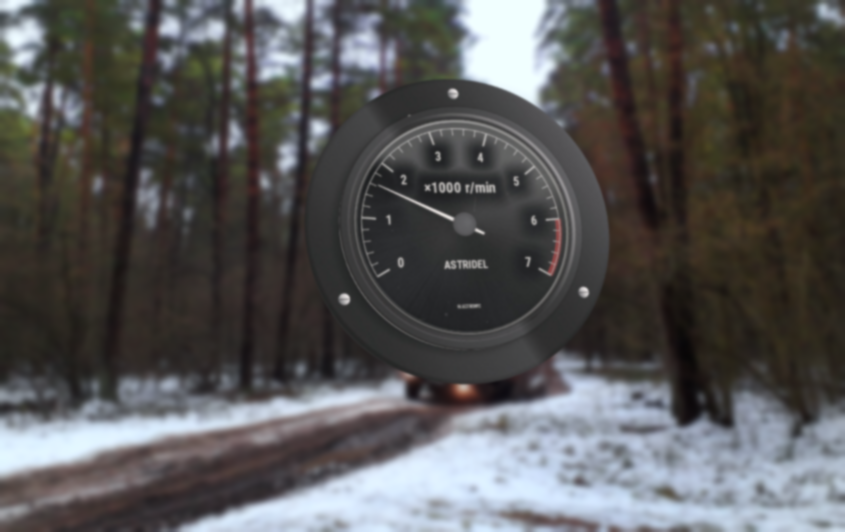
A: 1600 rpm
